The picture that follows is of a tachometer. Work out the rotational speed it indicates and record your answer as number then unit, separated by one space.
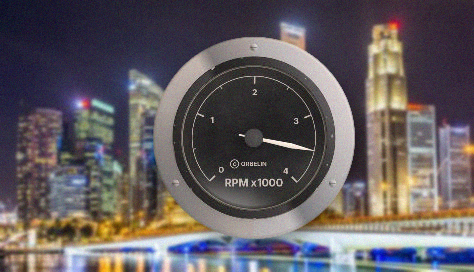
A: 3500 rpm
